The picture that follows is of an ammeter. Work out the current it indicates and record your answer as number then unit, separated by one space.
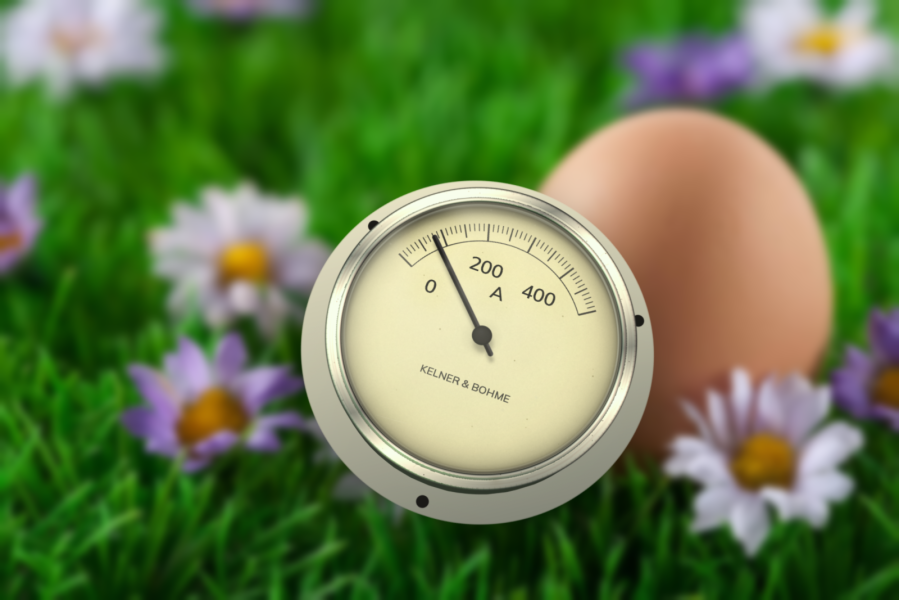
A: 80 A
